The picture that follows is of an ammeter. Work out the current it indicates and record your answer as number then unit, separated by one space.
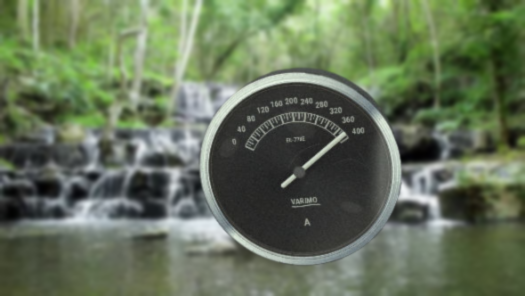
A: 380 A
